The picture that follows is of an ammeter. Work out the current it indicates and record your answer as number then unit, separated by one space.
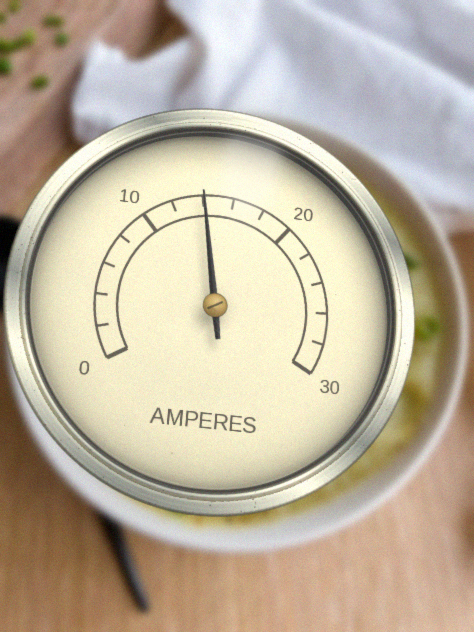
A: 14 A
